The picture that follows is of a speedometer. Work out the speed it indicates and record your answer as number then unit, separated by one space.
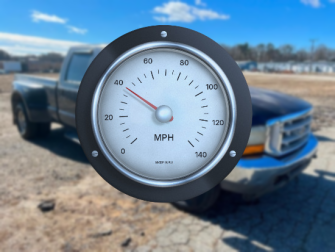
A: 40 mph
